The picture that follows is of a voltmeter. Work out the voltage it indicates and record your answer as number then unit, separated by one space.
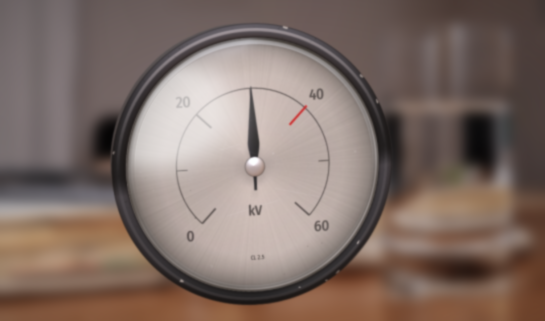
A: 30 kV
